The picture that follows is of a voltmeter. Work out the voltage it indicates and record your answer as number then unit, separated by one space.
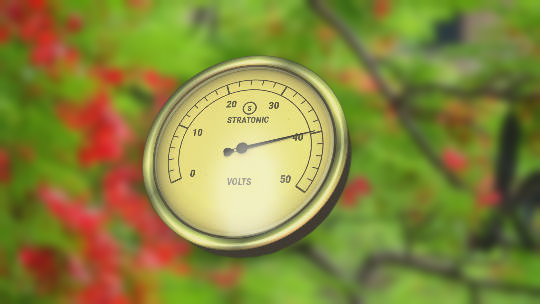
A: 40 V
